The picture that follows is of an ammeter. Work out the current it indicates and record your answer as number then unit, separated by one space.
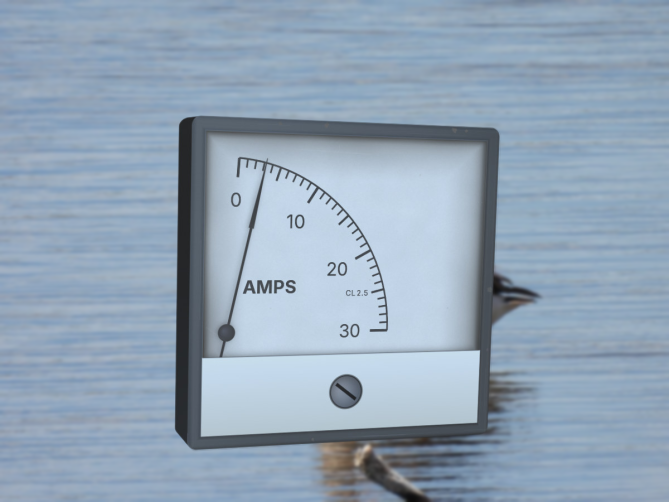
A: 3 A
